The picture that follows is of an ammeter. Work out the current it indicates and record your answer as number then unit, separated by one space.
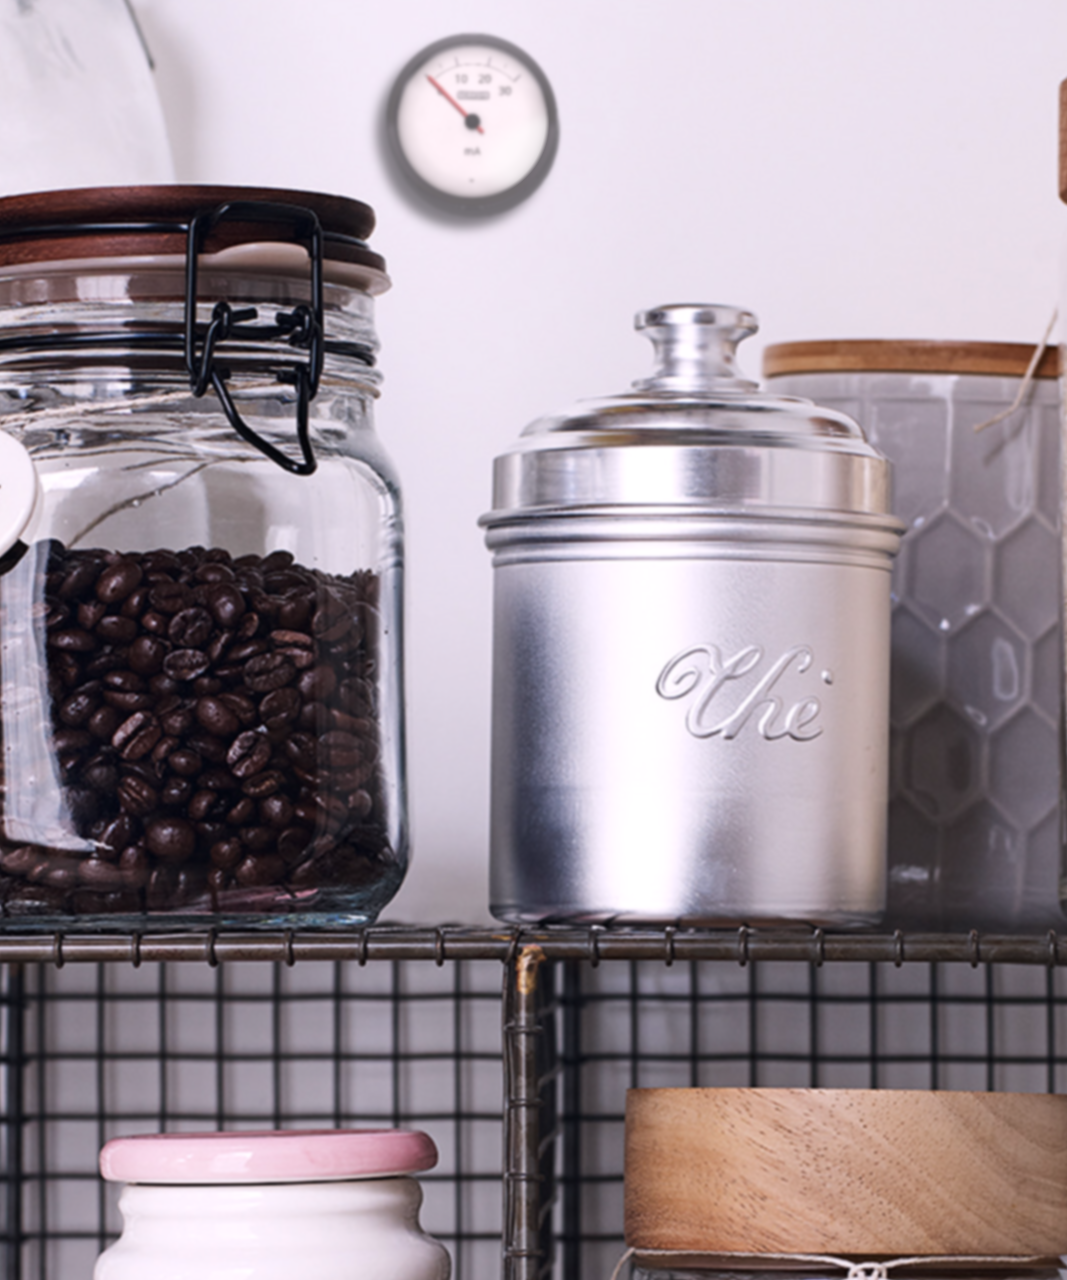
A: 0 mA
